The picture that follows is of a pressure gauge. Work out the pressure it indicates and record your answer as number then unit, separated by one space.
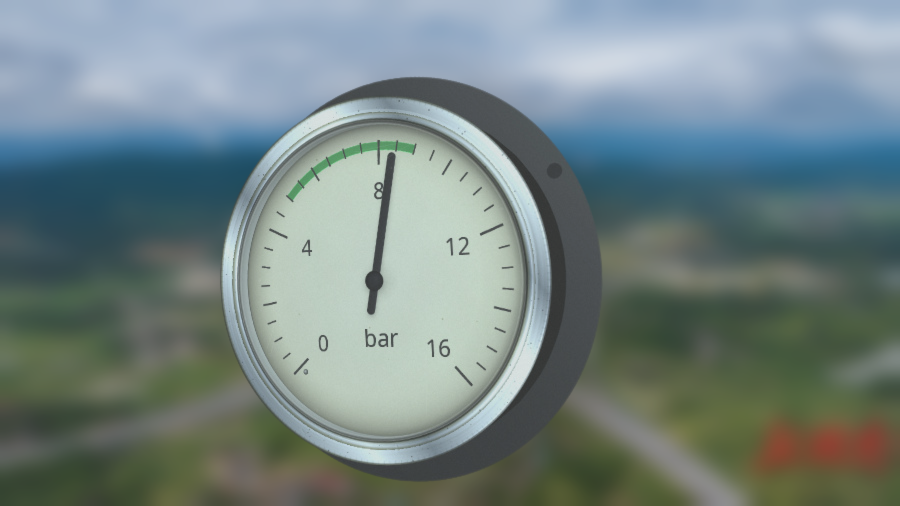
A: 8.5 bar
